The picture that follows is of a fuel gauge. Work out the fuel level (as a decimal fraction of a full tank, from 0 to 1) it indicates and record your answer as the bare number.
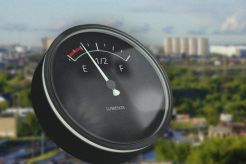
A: 0.25
